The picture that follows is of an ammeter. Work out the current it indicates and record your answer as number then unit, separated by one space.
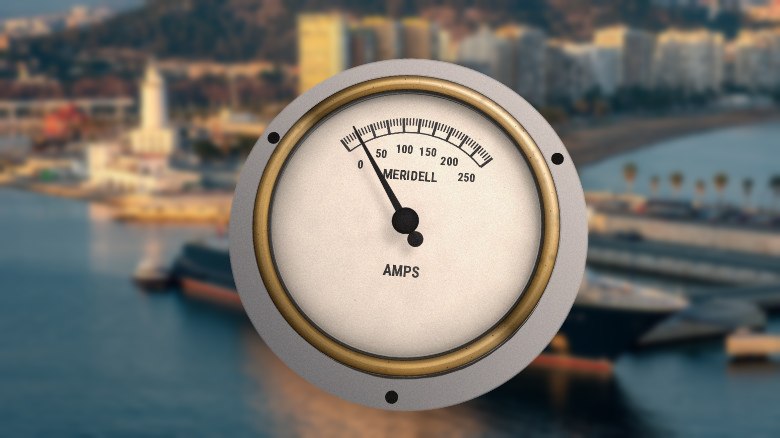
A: 25 A
